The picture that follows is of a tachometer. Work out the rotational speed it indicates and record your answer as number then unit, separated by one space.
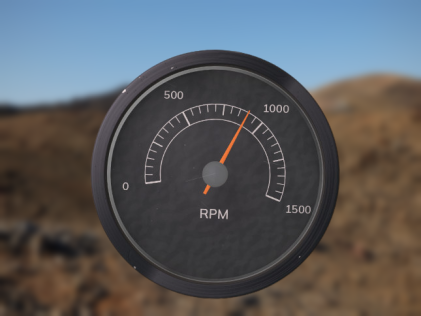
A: 900 rpm
